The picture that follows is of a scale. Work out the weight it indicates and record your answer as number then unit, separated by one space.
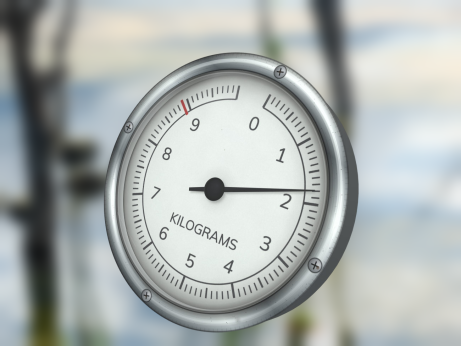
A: 1.8 kg
